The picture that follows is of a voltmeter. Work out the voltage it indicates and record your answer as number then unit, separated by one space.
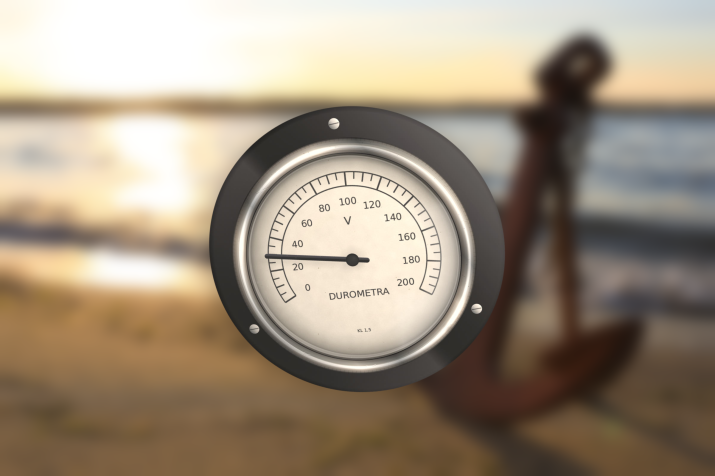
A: 30 V
